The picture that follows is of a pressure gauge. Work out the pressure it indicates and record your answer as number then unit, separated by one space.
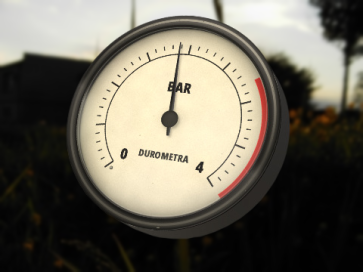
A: 1.9 bar
